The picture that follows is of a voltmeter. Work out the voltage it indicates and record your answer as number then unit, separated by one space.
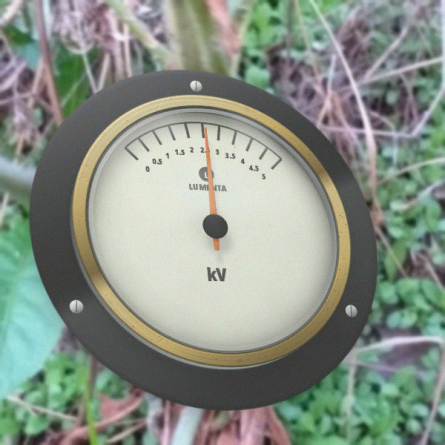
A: 2.5 kV
